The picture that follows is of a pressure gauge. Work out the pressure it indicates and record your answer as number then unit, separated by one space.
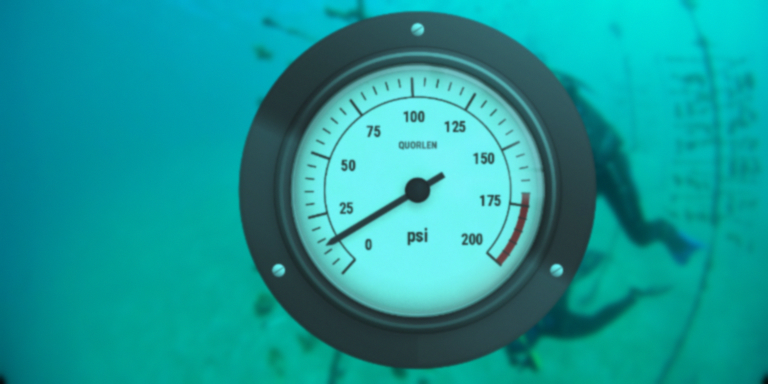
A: 12.5 psi
